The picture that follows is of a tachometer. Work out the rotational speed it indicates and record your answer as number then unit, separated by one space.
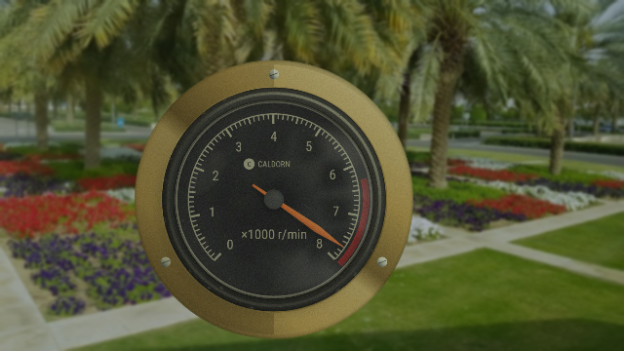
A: 7700 rpm
